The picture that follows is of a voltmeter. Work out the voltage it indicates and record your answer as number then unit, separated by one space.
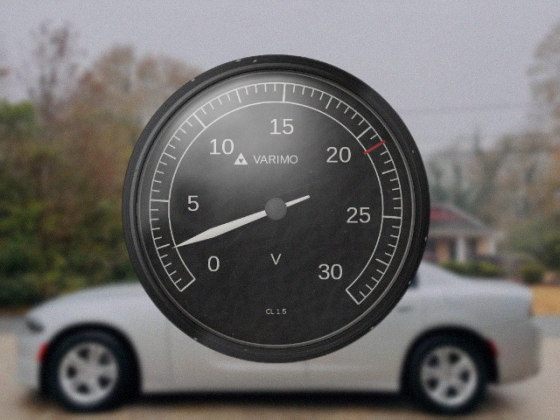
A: 2.25 V
